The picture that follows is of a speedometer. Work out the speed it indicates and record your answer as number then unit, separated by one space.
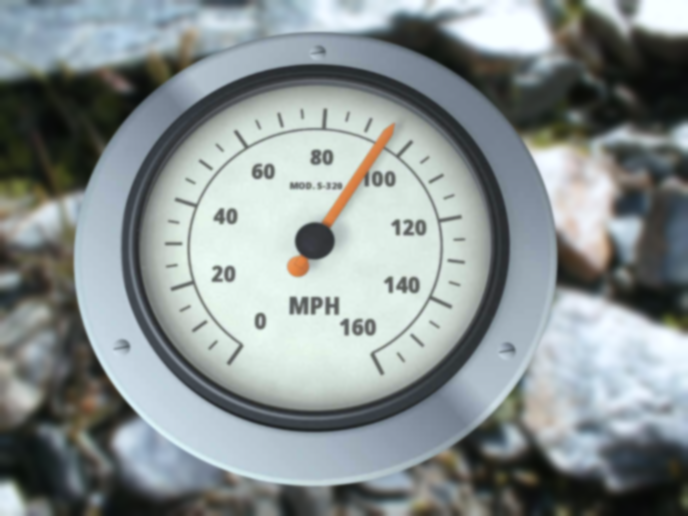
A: 95 mph
